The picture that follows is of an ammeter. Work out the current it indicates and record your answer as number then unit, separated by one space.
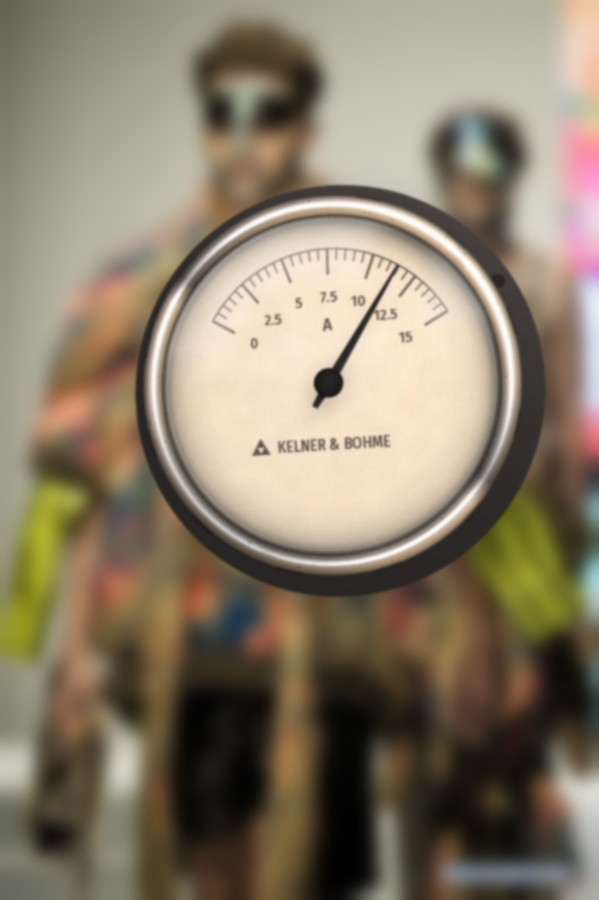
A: 11.5 A
